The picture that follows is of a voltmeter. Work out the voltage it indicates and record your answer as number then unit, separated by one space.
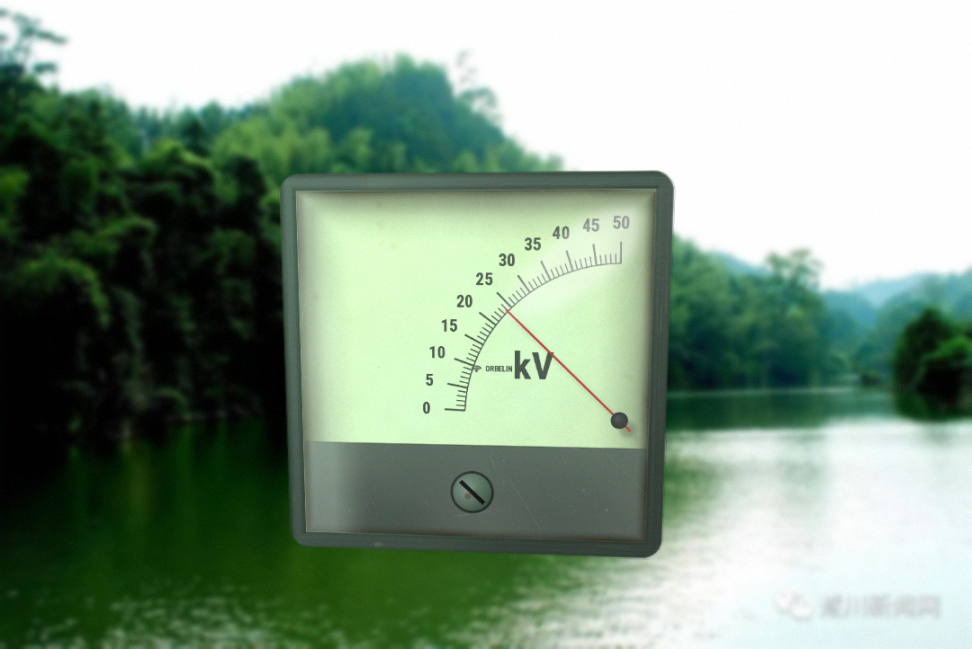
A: 24 kV
